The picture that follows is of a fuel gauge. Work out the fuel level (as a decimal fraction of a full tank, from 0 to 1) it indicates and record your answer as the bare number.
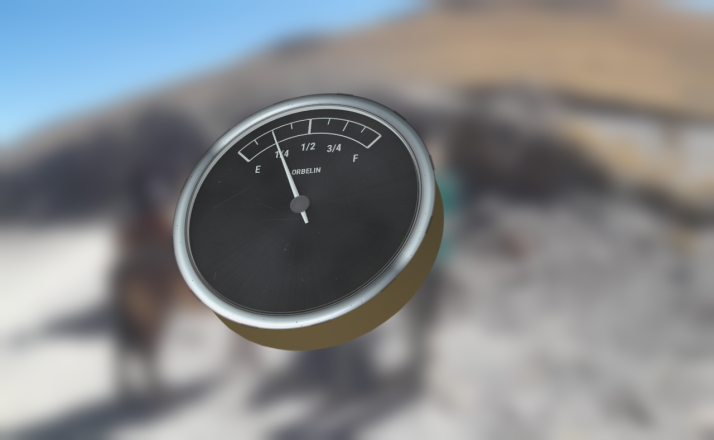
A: 0.25
